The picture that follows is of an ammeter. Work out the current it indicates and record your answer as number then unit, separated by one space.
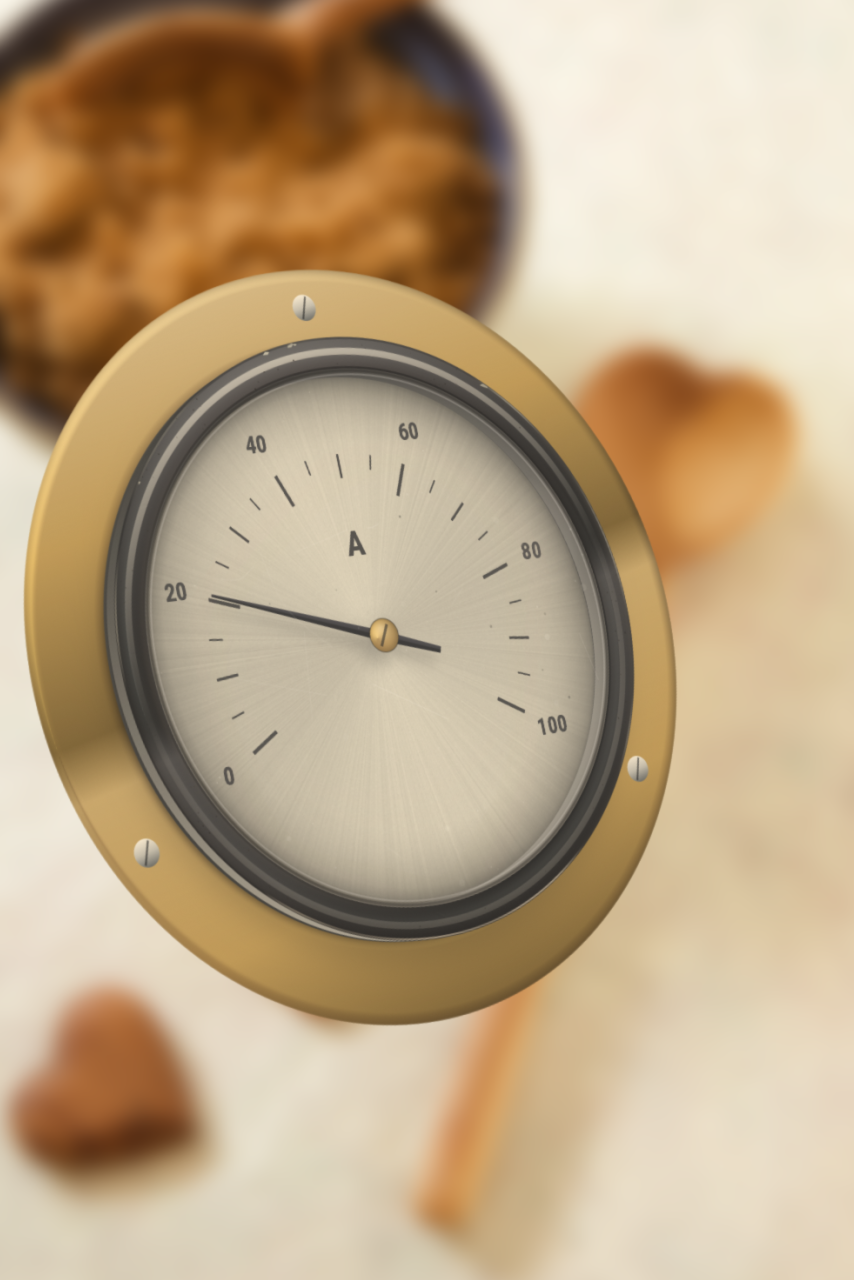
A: 20 A
